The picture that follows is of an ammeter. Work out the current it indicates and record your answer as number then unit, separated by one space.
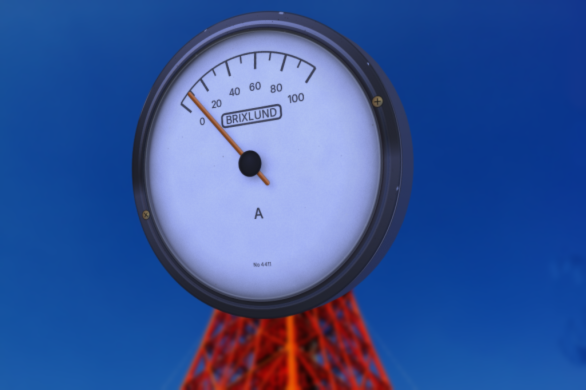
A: 10 A
